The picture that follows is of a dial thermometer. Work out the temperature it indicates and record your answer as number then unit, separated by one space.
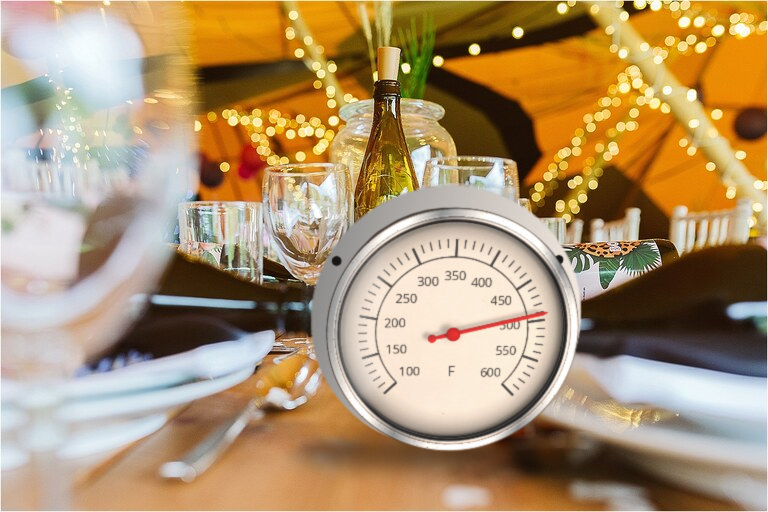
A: 490 °F
